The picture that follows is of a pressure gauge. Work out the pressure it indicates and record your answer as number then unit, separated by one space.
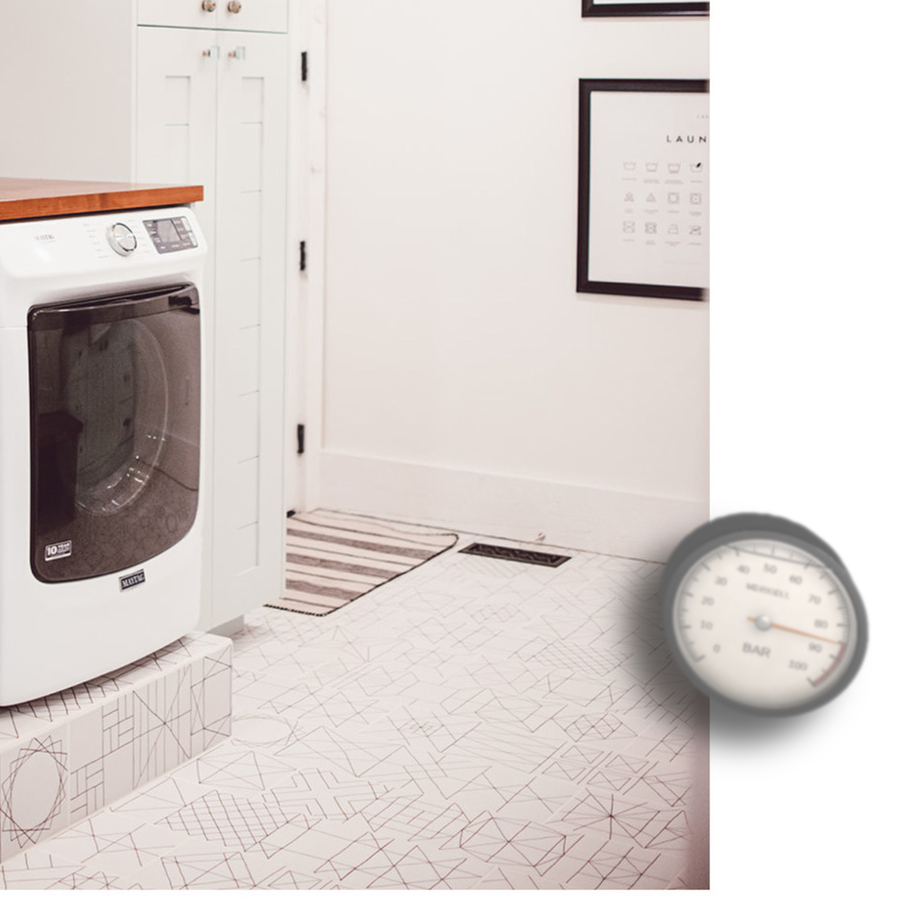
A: 85 bar
